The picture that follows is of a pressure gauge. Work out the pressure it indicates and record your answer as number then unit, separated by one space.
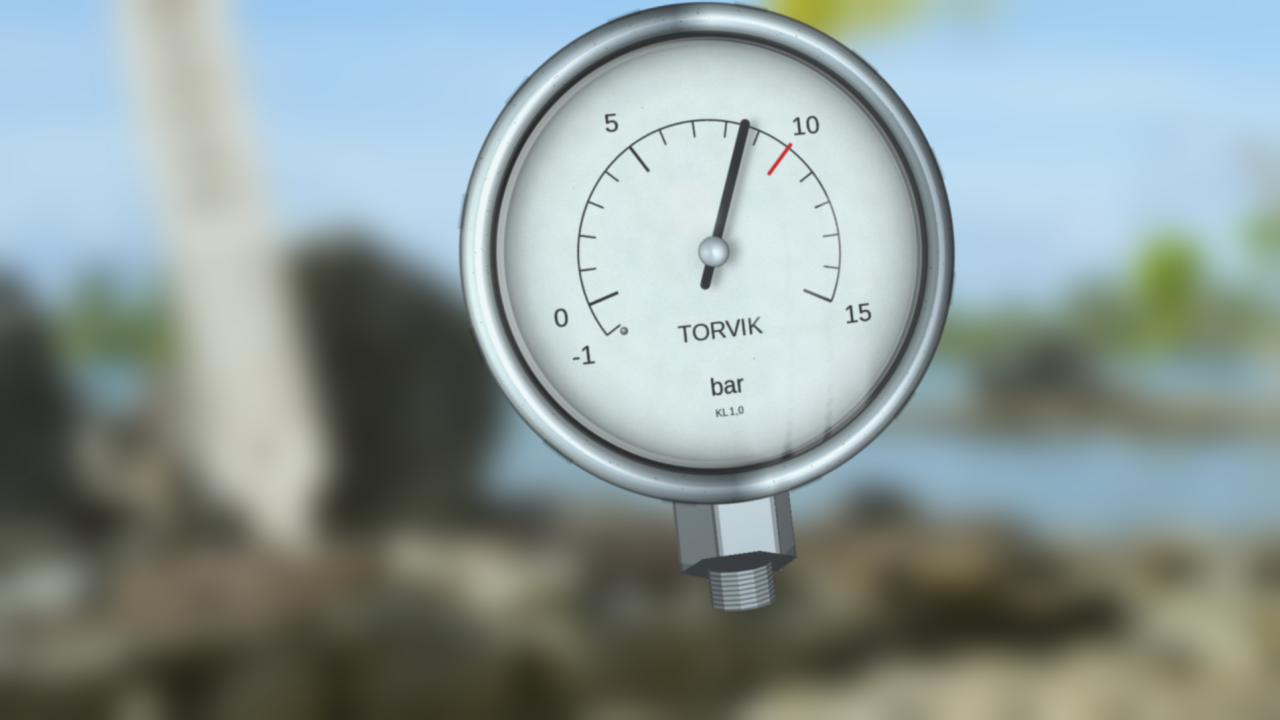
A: 8.5 bar
